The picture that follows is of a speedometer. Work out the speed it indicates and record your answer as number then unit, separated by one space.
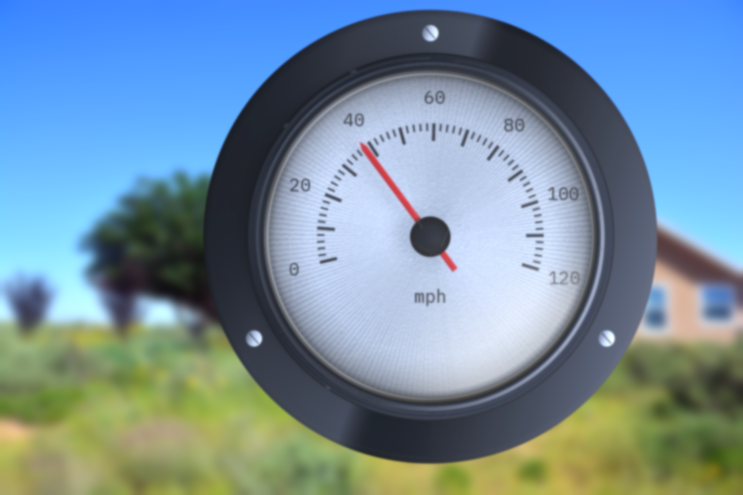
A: 38 mph
